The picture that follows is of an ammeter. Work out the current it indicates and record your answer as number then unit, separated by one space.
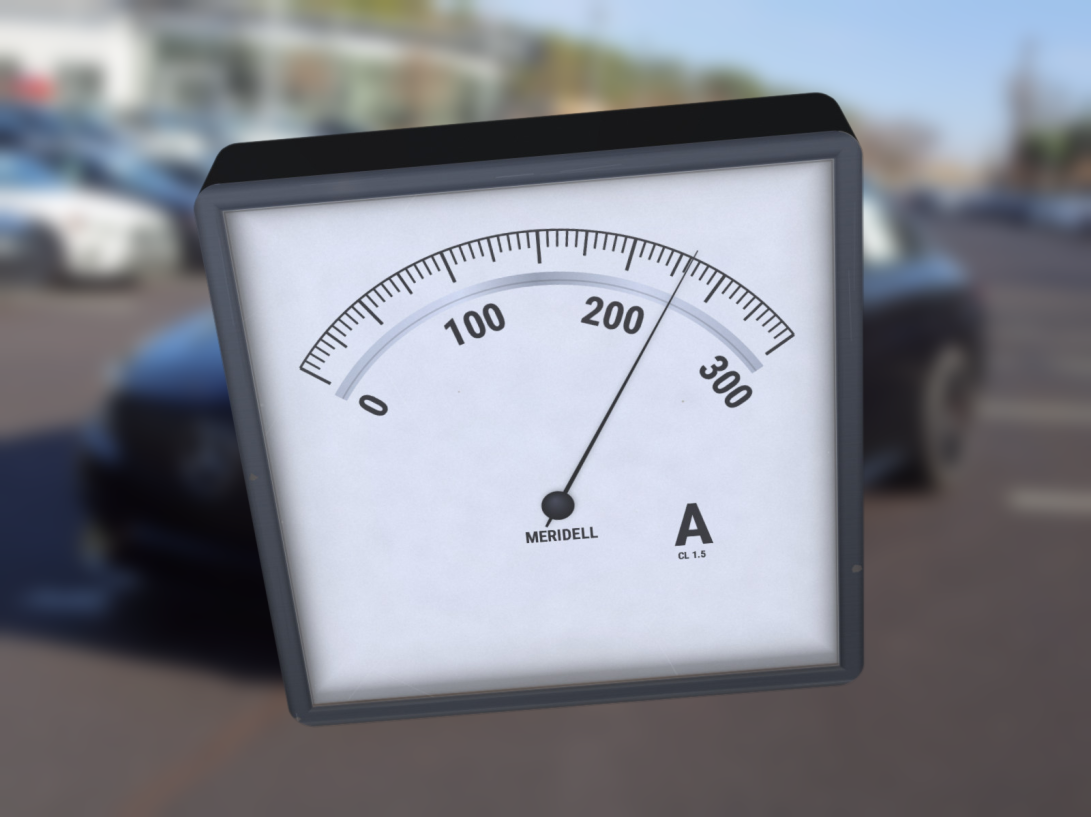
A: 230 A
